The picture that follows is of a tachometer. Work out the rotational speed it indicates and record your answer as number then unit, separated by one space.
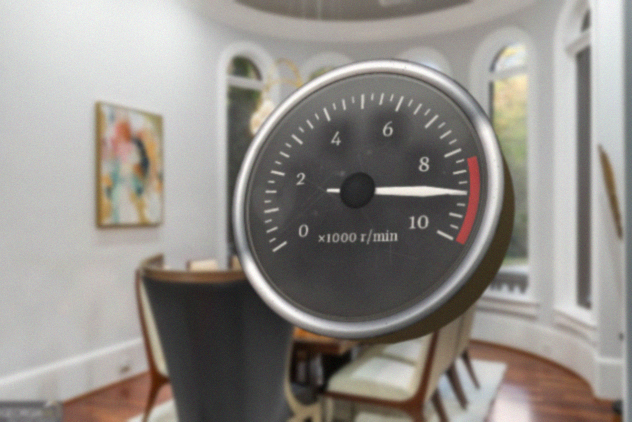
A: 9000 rpm
